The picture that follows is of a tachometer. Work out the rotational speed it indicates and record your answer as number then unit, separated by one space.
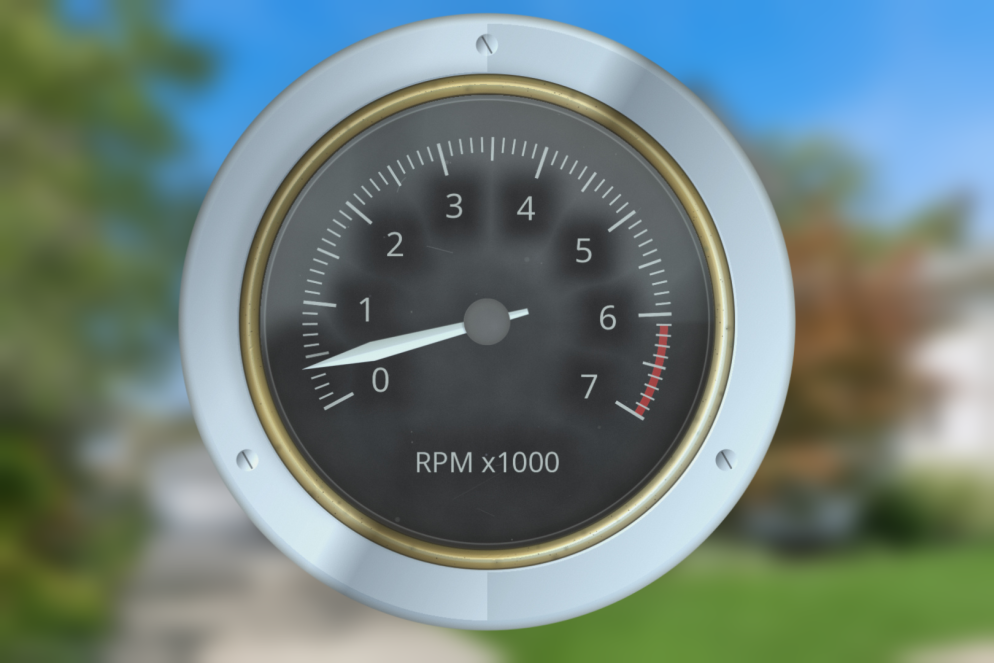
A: 400 rpm
